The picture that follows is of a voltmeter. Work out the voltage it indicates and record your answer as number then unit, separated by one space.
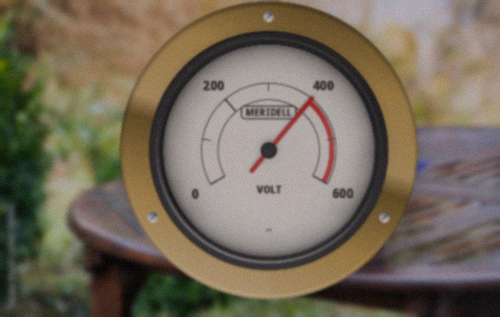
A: 400 V
